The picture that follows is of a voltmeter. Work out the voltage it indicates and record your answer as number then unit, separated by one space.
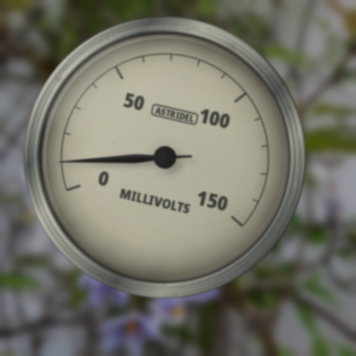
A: 10 mV
